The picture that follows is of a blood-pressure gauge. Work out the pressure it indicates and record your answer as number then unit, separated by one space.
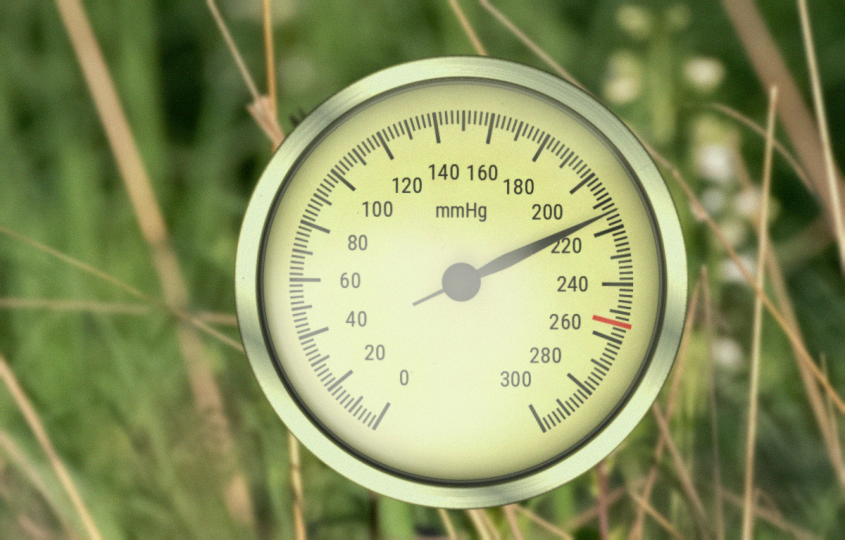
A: 214 mmHg
